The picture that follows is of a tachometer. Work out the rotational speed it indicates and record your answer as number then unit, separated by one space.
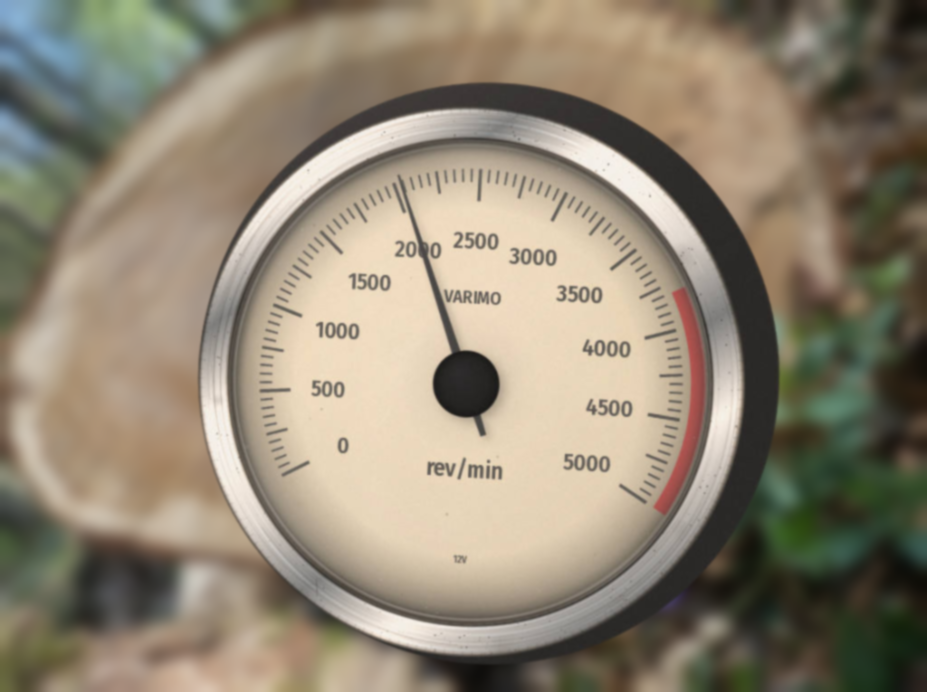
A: 2050 rpm
